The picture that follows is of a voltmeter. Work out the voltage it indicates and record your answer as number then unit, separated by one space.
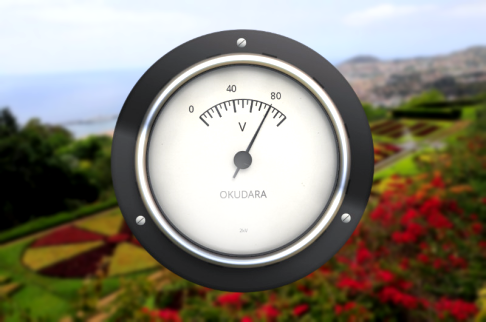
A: 80 V
